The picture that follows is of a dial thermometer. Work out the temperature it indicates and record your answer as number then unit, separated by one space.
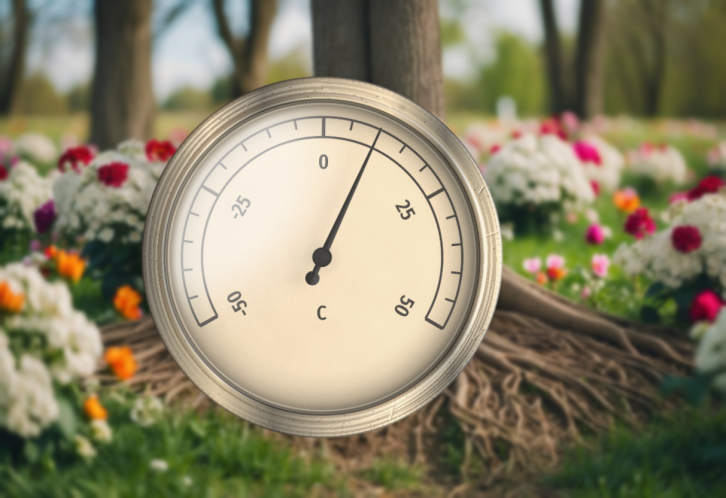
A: 10 °C
